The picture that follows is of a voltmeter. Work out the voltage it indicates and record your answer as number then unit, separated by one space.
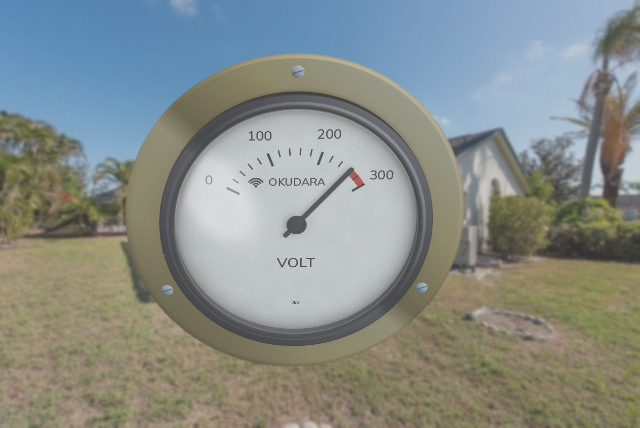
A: 260 V
